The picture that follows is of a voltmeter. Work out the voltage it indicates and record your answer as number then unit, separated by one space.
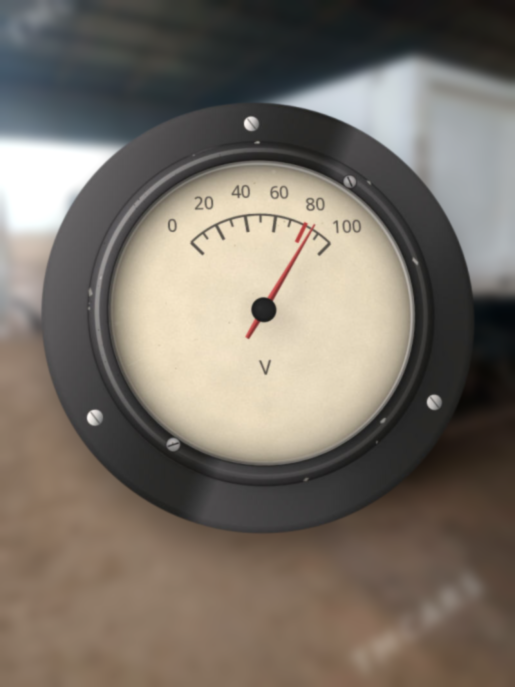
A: 85 V
